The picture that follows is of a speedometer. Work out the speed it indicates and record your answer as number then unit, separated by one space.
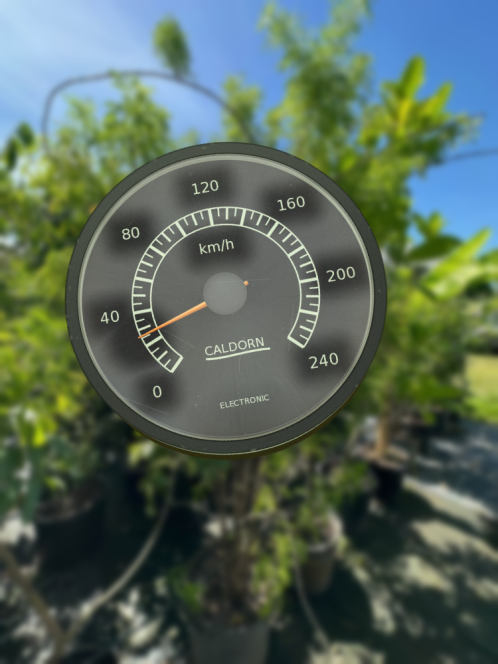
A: 25 km/h
